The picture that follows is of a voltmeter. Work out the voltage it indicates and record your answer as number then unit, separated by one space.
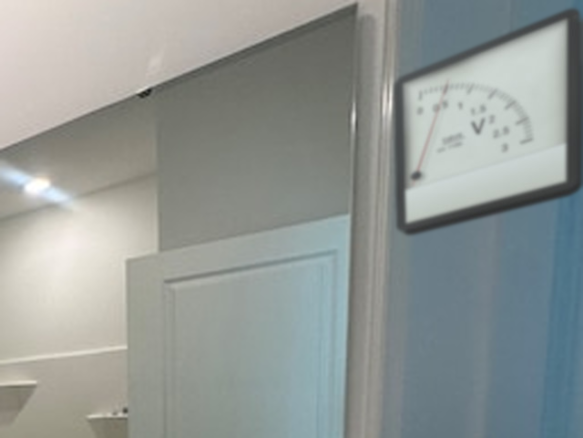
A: 0.5 V
